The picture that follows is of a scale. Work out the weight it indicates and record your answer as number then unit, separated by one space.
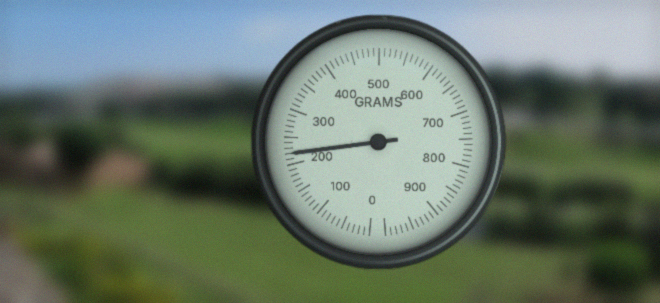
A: 220 g
